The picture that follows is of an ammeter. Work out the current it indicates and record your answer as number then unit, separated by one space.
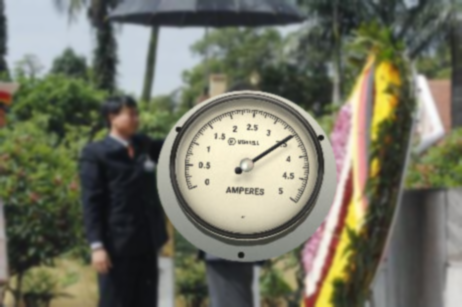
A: 3.5 A
